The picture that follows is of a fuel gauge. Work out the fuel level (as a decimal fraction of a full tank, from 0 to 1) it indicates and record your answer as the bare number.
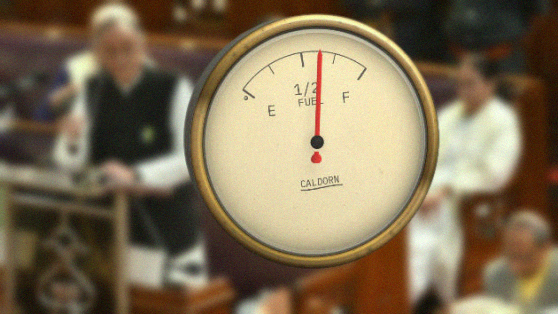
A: 0.625
